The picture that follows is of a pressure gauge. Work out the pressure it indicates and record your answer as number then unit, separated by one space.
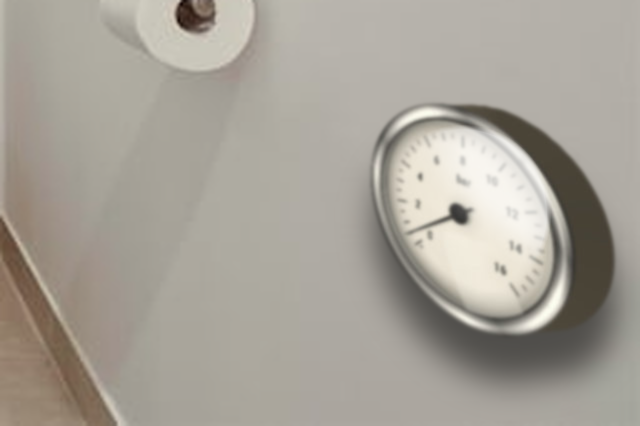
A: 0.5 bar
